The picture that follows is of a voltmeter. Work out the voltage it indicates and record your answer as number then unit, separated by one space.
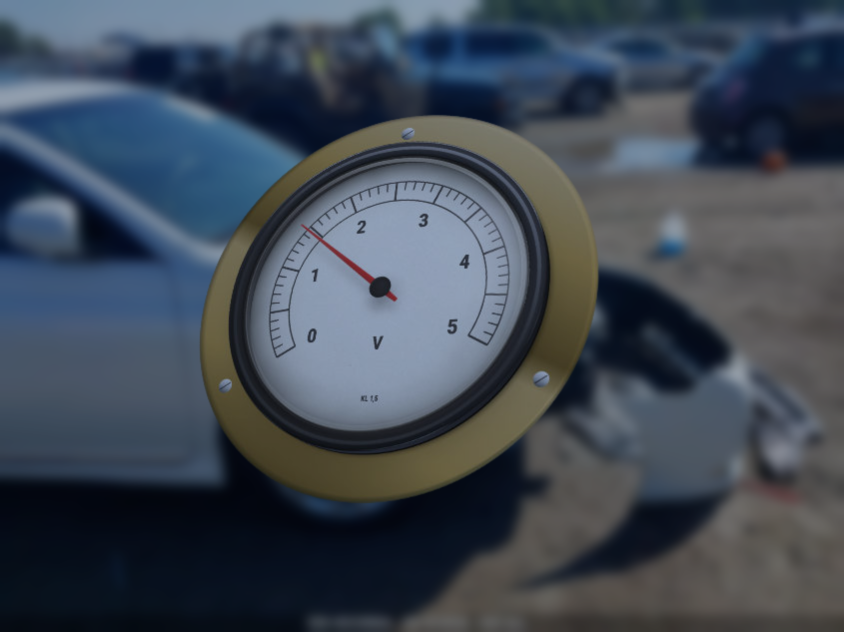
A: 1.45 V
